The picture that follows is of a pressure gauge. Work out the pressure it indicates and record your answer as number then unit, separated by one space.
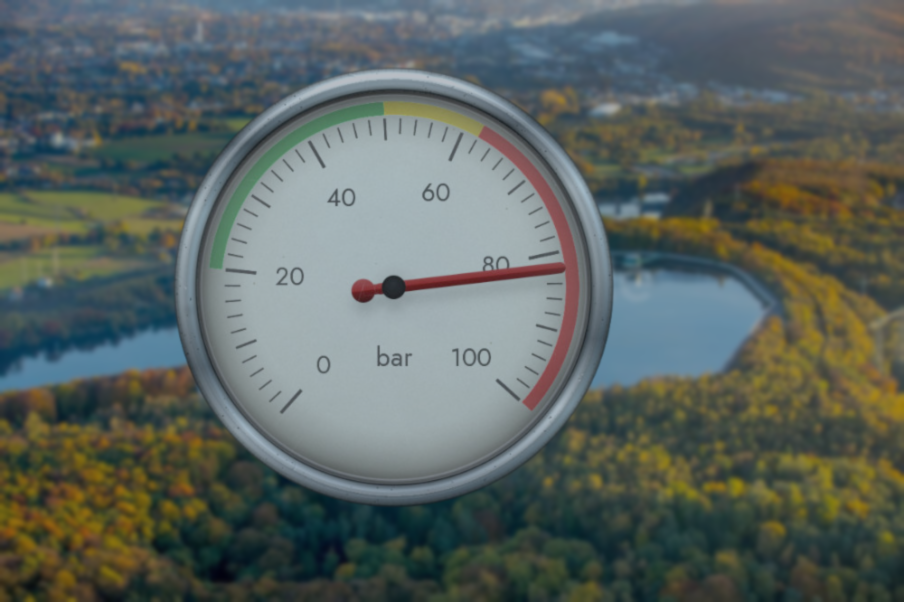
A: 82 bar
